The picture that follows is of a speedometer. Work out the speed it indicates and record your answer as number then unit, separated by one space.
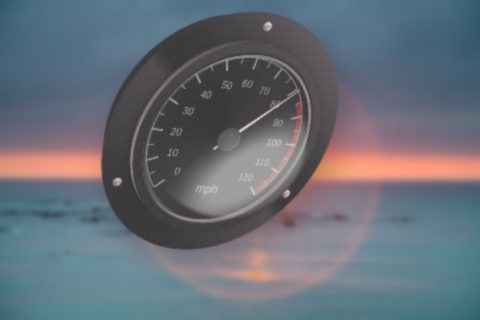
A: 80 mph
